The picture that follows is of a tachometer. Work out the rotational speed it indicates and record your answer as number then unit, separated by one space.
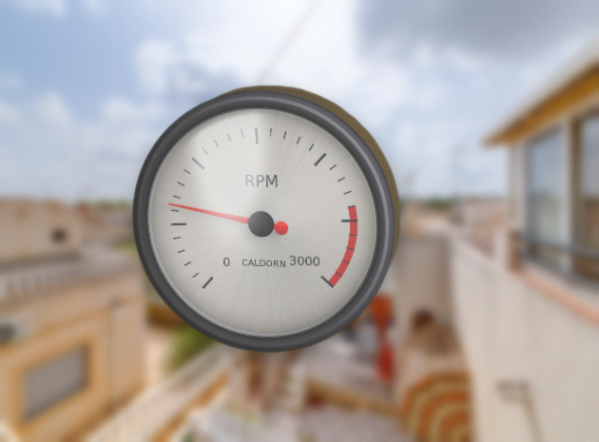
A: 650 rpm
